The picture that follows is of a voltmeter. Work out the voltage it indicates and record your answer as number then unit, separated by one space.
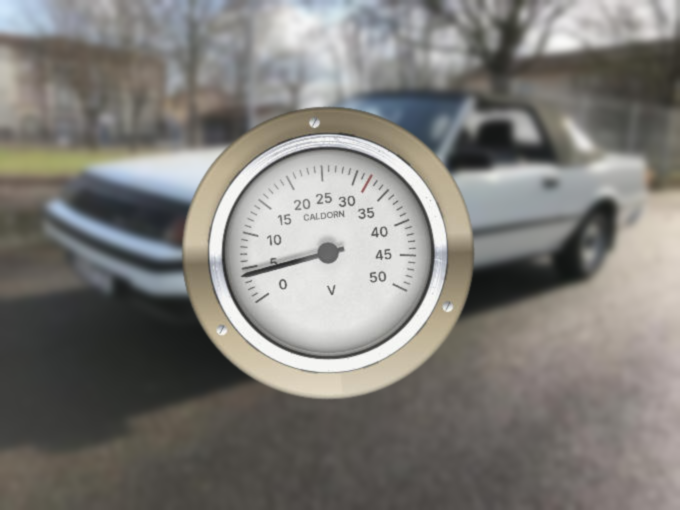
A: 4 V
